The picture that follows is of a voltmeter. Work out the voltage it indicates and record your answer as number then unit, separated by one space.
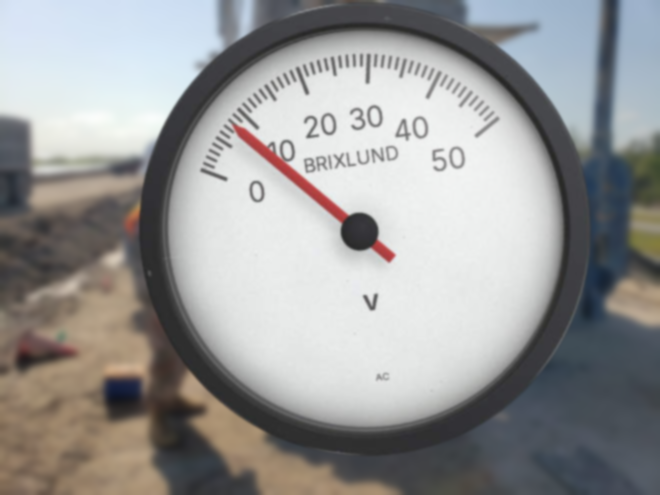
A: 8 V
